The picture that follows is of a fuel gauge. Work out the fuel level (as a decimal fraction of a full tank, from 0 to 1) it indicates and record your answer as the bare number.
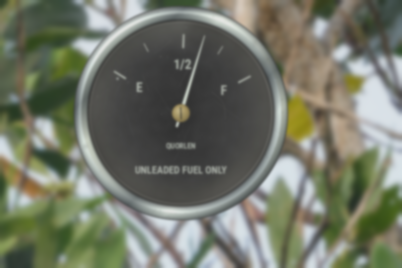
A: 0.625
